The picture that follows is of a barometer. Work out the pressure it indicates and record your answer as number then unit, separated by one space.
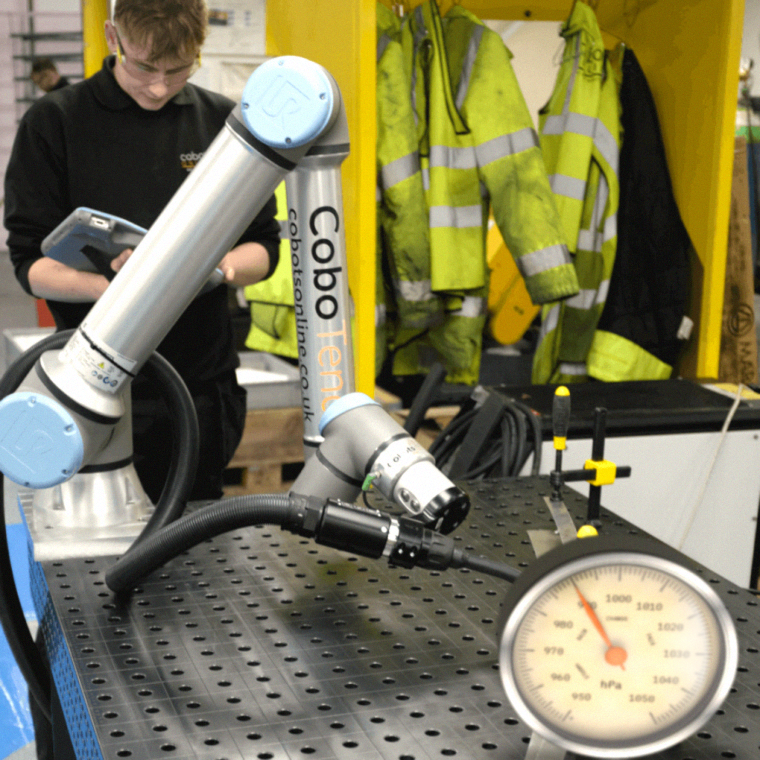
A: 990 hPa
